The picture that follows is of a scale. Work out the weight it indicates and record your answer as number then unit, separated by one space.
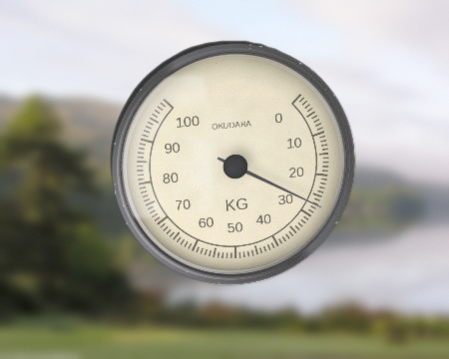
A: 27 kg
